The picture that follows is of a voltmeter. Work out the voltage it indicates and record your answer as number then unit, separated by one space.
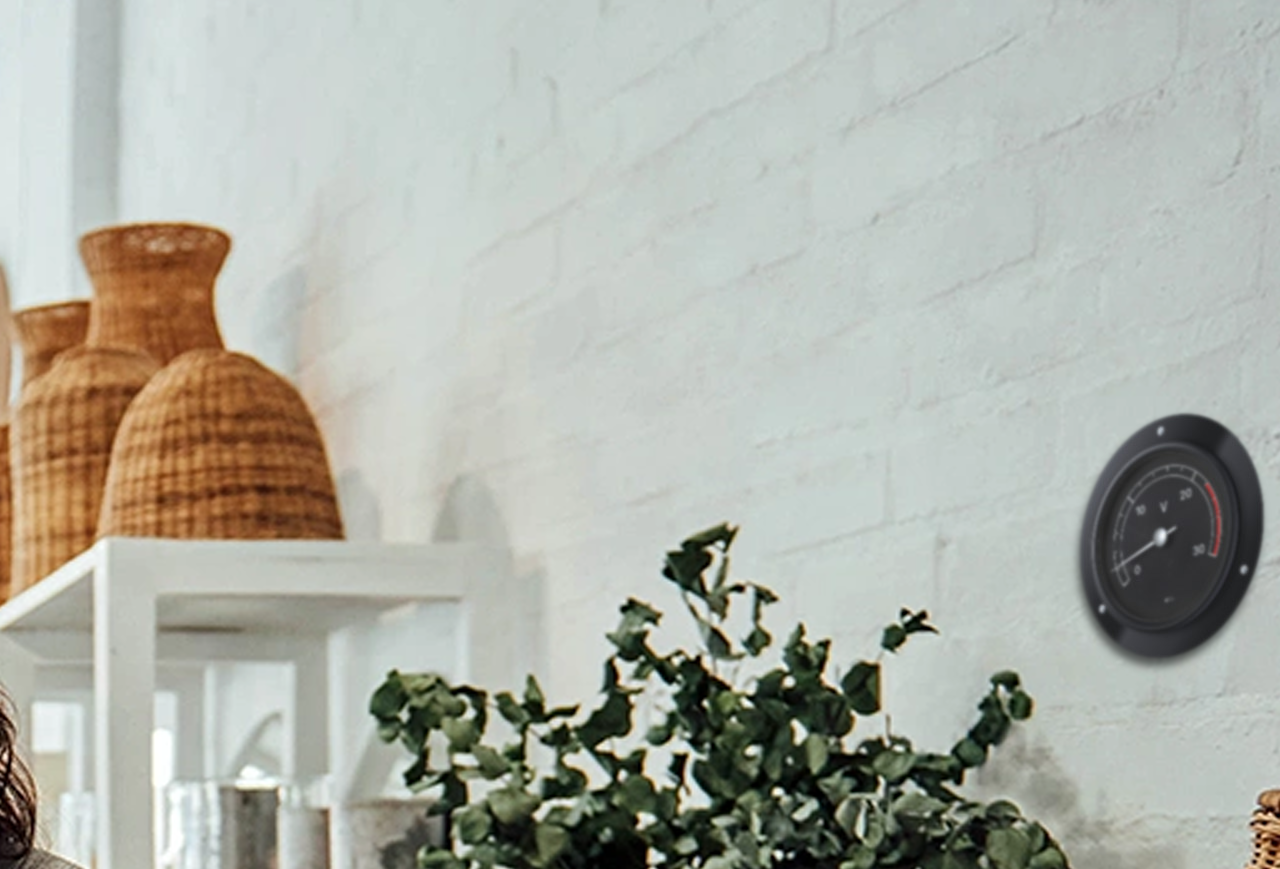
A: 2 V
